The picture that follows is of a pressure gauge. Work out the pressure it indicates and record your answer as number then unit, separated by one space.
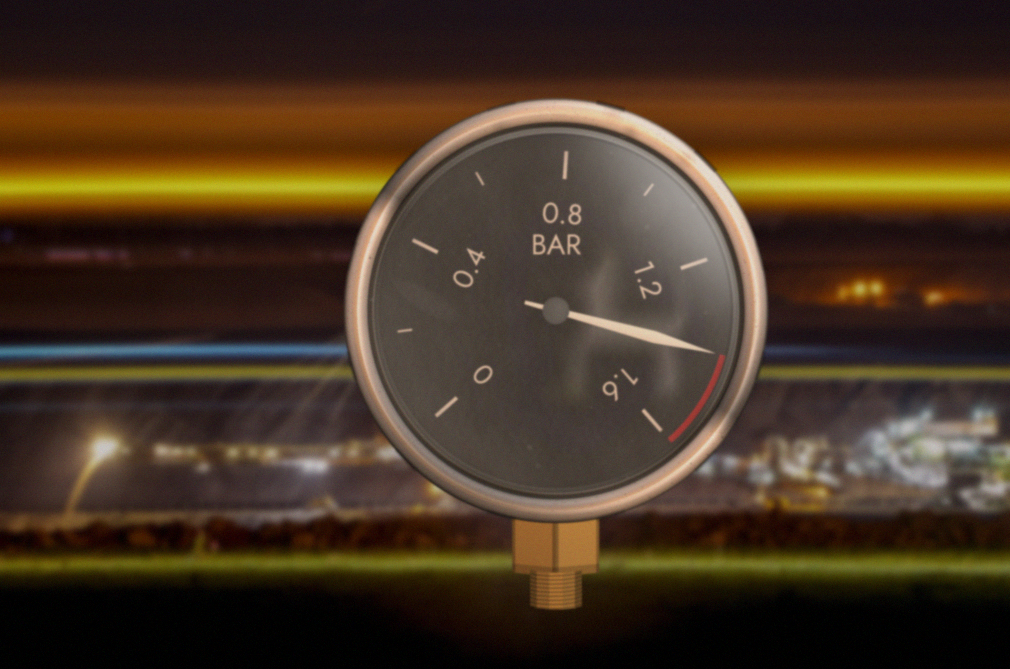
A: 1.4 bar
